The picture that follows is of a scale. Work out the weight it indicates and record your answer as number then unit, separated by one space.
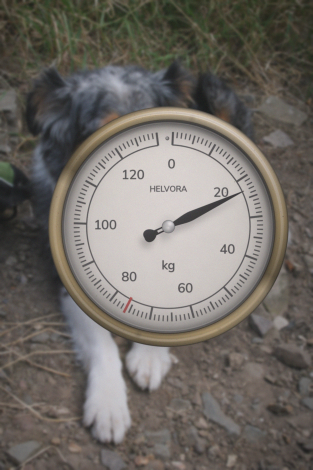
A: 23 kg
